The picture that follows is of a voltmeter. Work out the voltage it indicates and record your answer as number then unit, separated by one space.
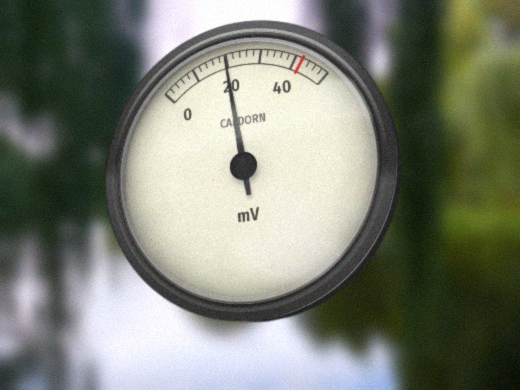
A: 20 mV
